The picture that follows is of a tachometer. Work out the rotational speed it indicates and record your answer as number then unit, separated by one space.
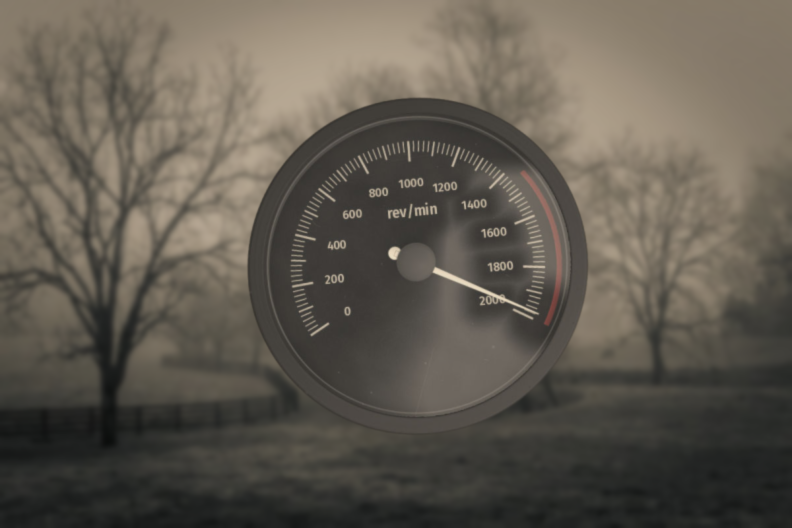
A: 1980 rpm
